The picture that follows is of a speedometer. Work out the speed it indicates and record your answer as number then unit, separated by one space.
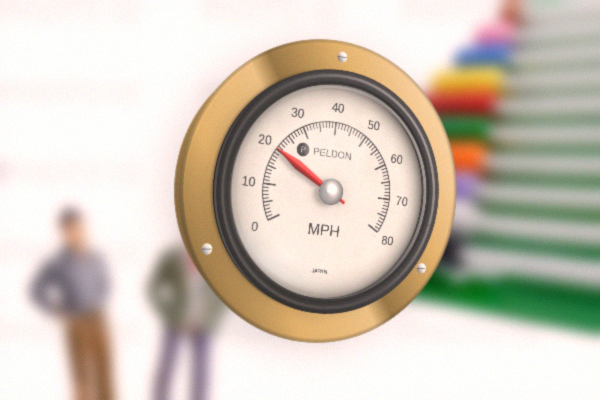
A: 20 mph
